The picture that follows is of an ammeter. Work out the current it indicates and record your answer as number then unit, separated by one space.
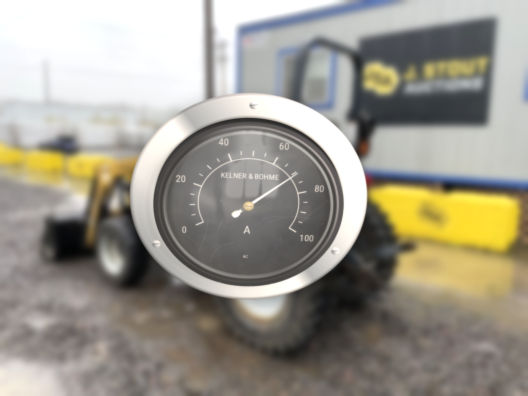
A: 70 A
